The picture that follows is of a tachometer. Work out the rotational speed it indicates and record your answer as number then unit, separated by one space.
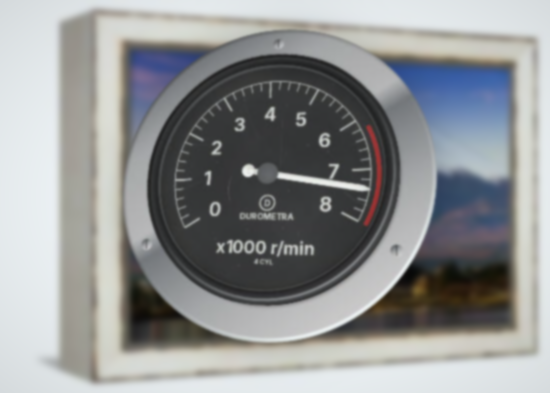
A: 7400 rpm
